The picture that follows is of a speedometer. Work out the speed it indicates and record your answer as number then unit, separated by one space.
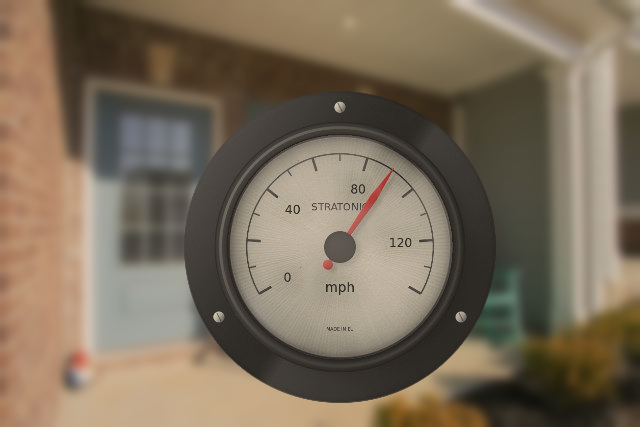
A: 90 mph
